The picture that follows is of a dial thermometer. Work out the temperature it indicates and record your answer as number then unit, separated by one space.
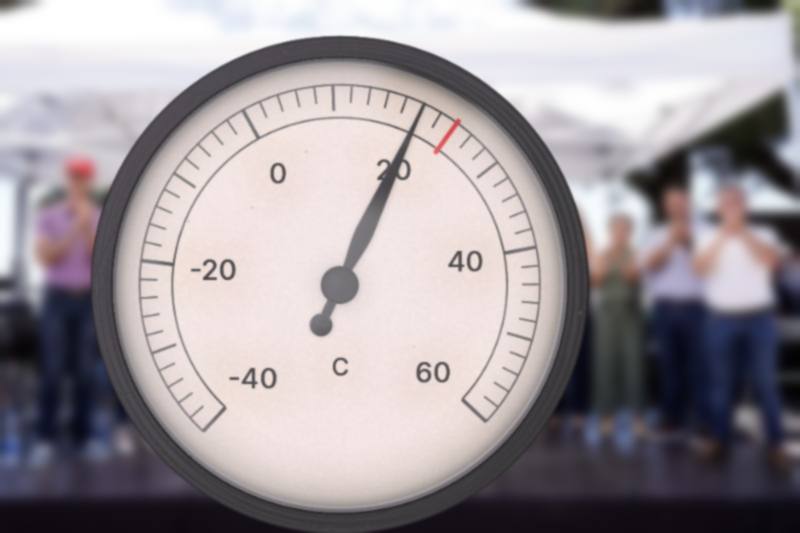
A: 20 °C
